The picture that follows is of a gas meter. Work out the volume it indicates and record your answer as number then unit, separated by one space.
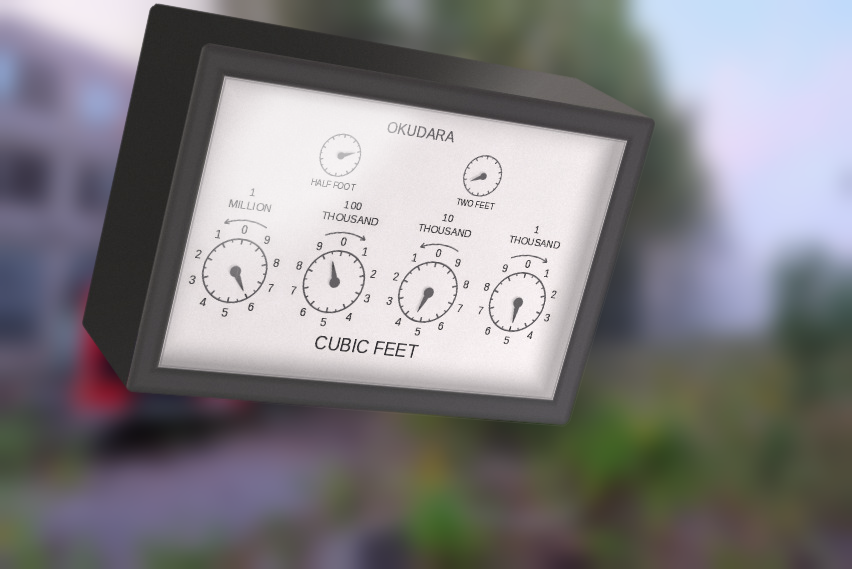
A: 594500 ft³
